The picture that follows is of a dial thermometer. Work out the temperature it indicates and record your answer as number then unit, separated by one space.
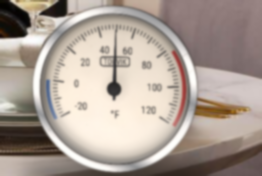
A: 50 °F
